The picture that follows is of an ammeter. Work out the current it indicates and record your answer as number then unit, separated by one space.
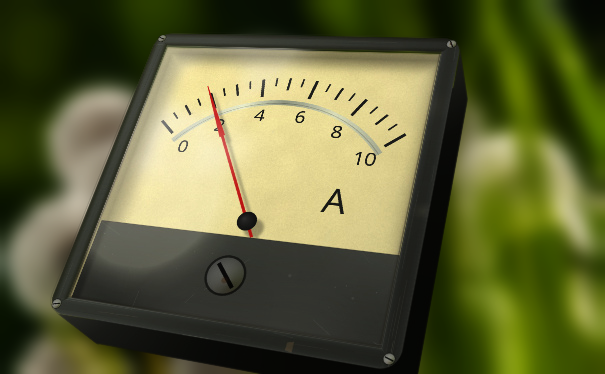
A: 2 A
